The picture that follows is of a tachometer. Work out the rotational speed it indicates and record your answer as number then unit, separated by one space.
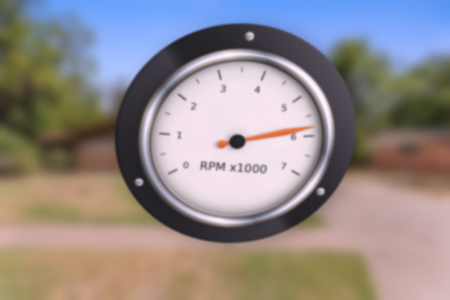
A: 5750 rpm
